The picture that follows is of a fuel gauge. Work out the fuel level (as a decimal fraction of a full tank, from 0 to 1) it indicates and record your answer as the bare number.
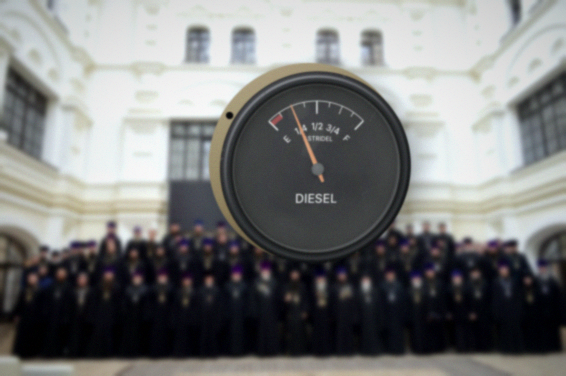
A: 0.25
